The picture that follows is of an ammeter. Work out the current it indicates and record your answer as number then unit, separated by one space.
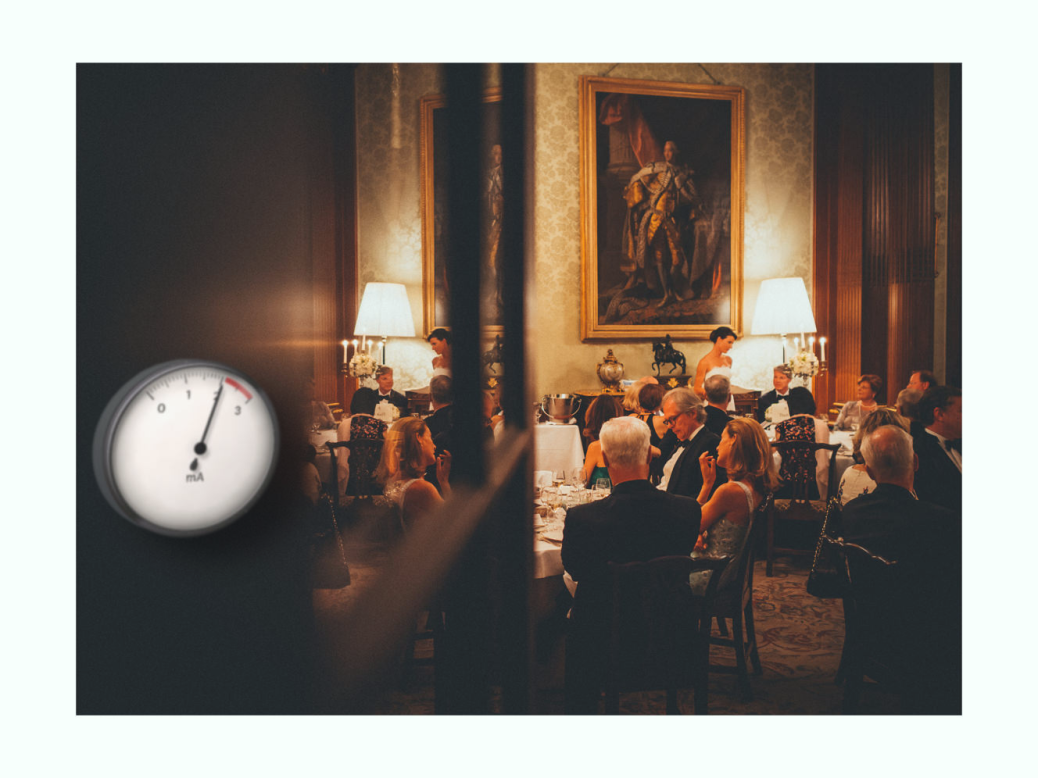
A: 2 mA
